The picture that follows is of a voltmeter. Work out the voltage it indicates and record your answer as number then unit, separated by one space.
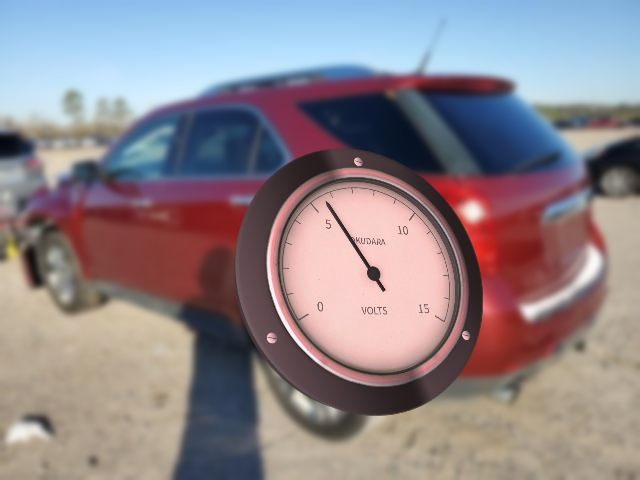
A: 5.5 V
